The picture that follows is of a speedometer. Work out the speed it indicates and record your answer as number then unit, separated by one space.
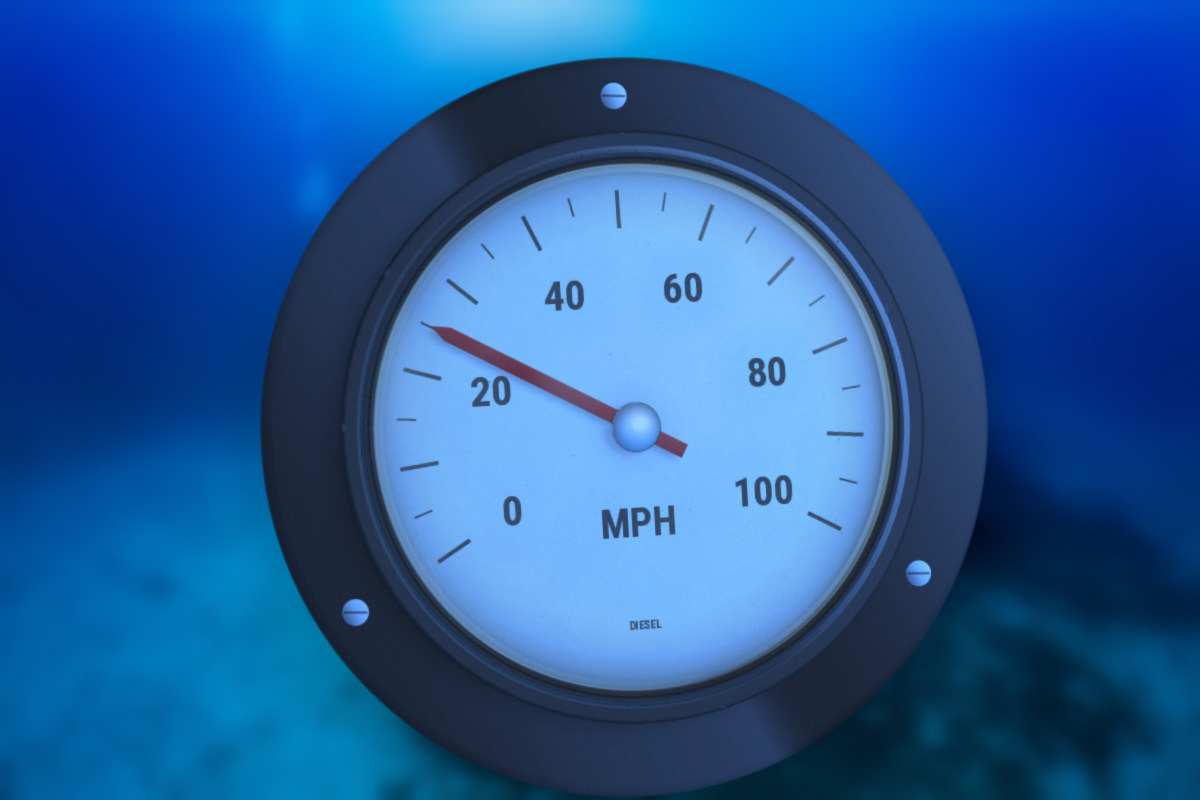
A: 25 mph
